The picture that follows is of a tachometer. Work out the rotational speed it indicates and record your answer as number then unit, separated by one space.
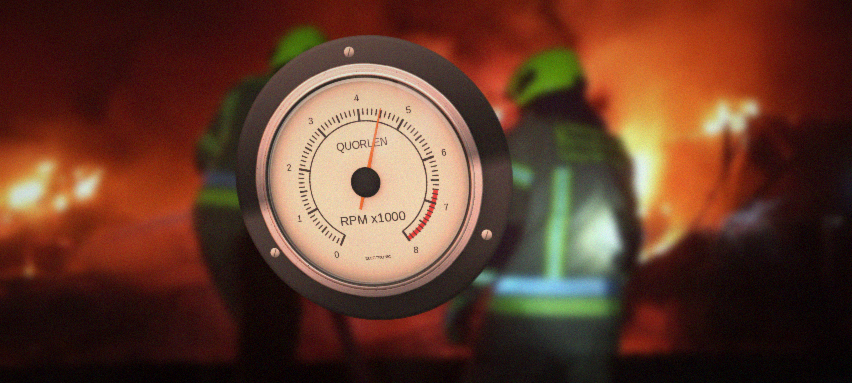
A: 4500 rpm
